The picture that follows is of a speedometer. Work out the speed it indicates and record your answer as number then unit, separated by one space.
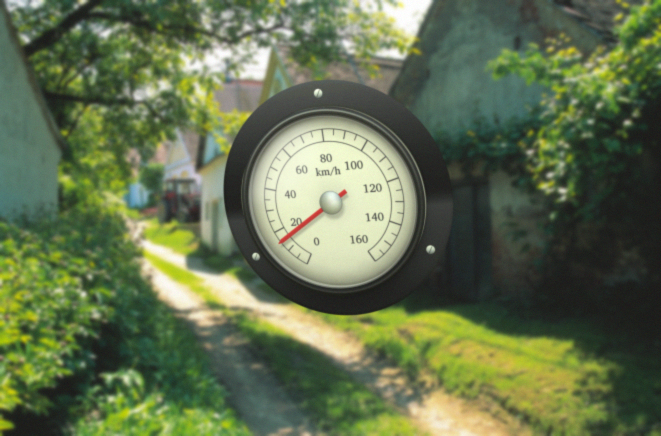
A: 15 km/h
